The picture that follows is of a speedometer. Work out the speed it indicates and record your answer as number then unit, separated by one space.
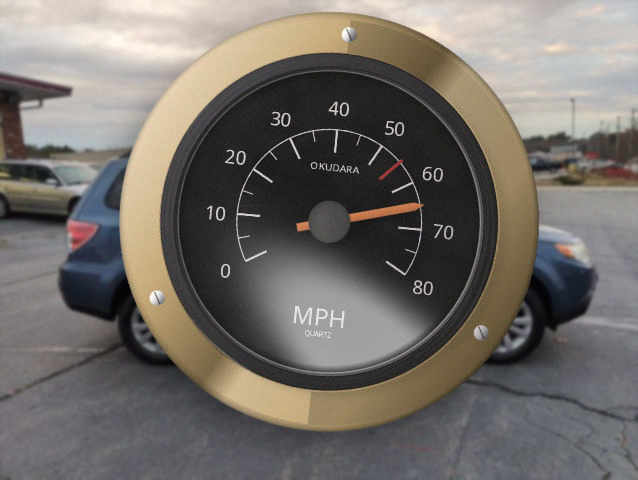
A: 65 mph
